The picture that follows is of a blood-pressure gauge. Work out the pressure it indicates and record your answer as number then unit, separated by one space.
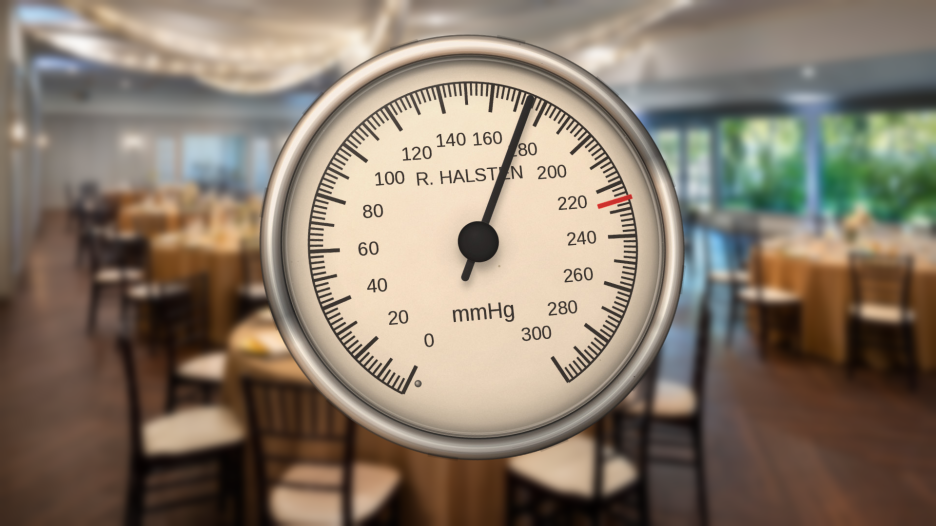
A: 174 mmHg
